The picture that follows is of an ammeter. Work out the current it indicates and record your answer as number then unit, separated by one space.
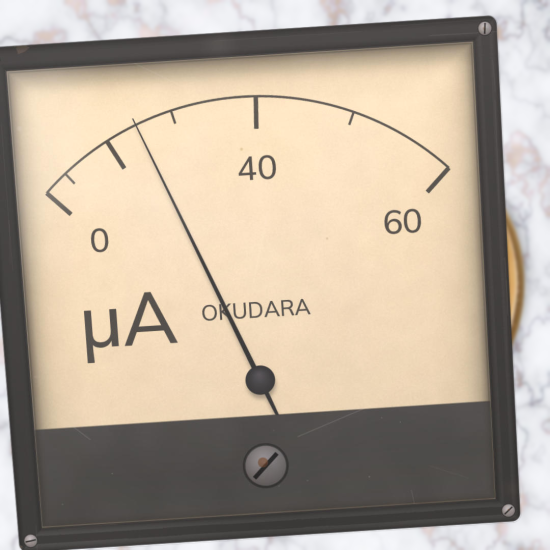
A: 25 µA
